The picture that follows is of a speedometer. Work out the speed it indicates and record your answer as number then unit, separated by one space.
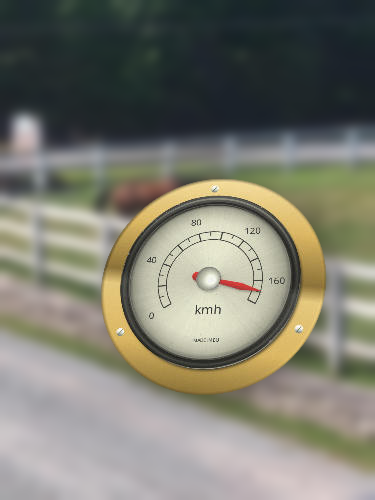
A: 170 km/h
